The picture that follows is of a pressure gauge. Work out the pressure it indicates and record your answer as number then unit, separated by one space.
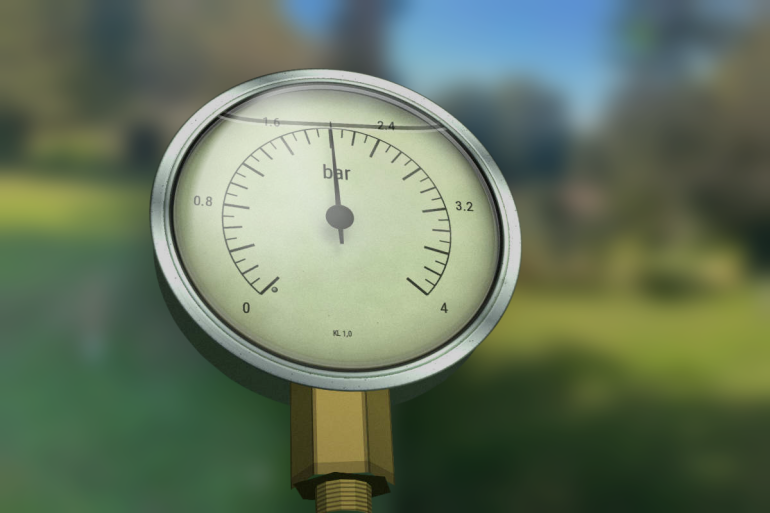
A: 2 bar
